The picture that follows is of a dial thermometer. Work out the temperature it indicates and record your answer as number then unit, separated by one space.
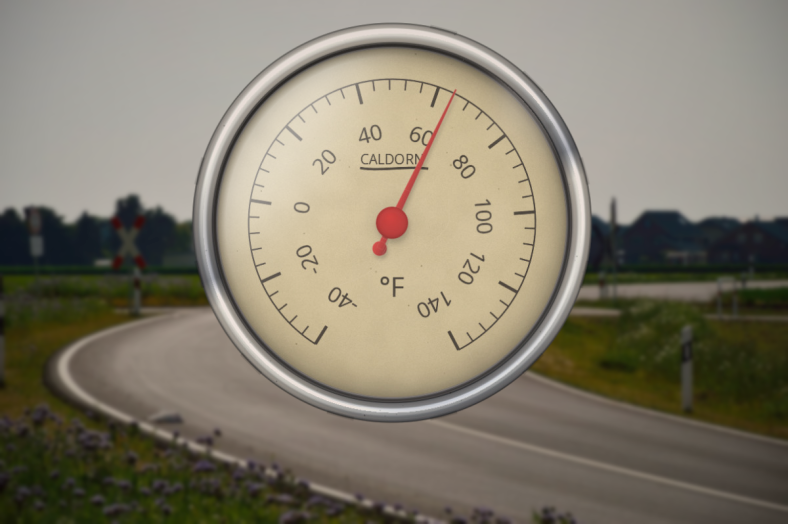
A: 64 °F
